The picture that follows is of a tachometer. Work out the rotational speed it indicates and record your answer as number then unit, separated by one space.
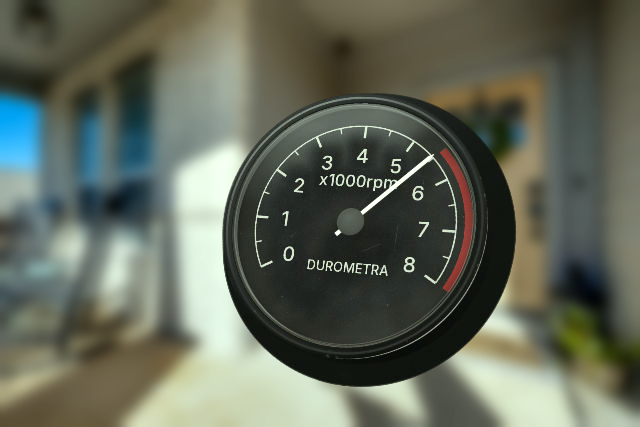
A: 5500 rpm
